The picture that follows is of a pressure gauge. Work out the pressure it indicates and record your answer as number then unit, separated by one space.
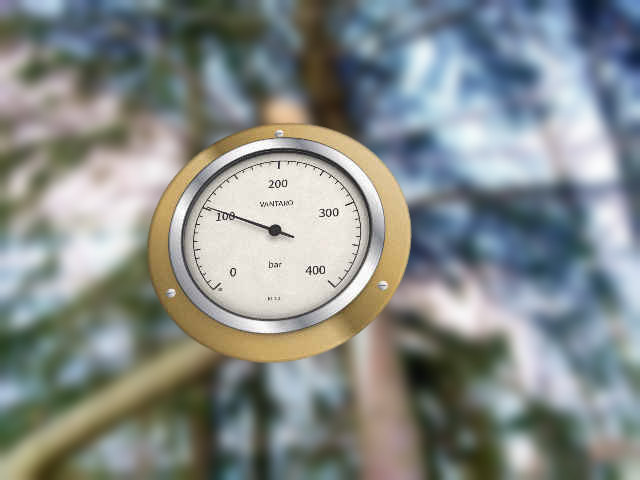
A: 100 bar
